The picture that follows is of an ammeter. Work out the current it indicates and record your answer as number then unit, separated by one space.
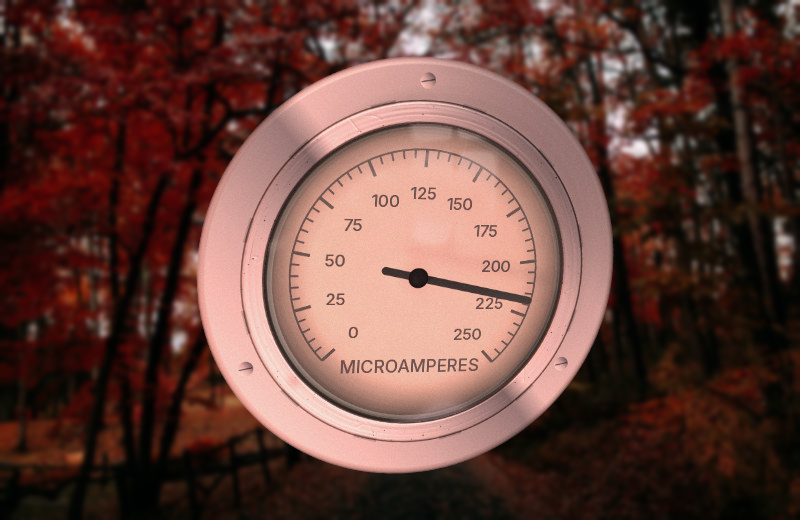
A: 217.5 µA
